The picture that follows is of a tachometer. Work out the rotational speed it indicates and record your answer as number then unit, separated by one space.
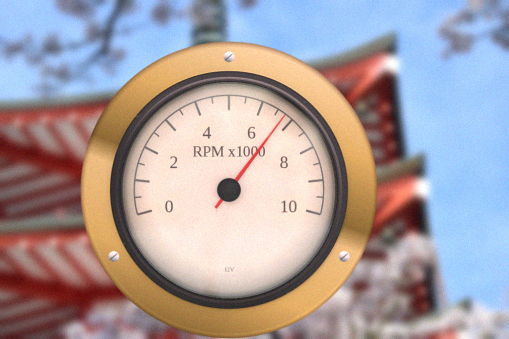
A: 6750 rpm
